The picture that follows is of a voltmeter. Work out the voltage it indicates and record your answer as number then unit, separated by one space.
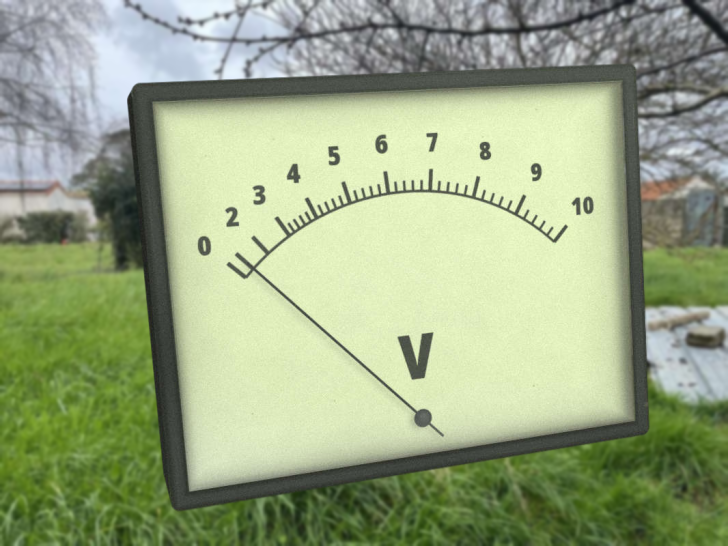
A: 1 V
